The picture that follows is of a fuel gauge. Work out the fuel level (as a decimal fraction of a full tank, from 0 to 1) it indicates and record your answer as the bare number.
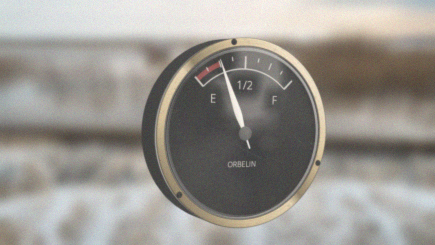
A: 0.25
